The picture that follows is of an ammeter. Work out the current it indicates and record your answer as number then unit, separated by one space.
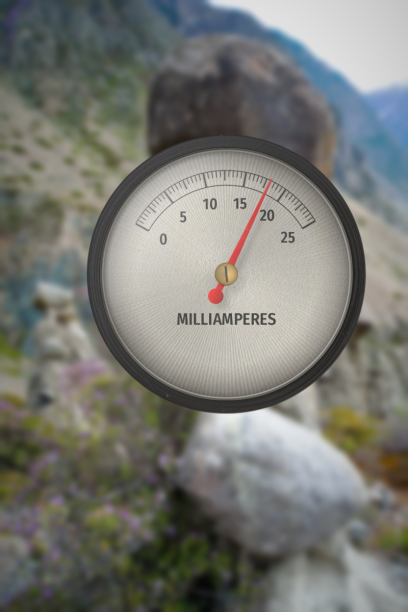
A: 18 mA
